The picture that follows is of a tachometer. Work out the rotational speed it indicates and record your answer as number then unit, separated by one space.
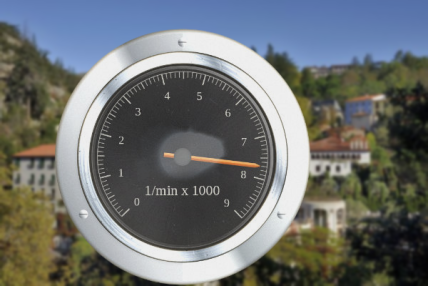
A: 7700 rpm
